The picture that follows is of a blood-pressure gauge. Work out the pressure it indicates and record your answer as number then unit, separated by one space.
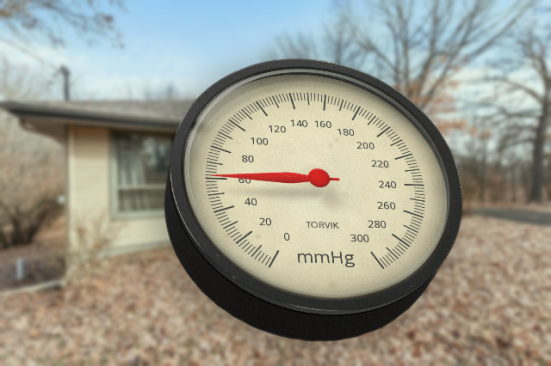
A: 60 mmHg
